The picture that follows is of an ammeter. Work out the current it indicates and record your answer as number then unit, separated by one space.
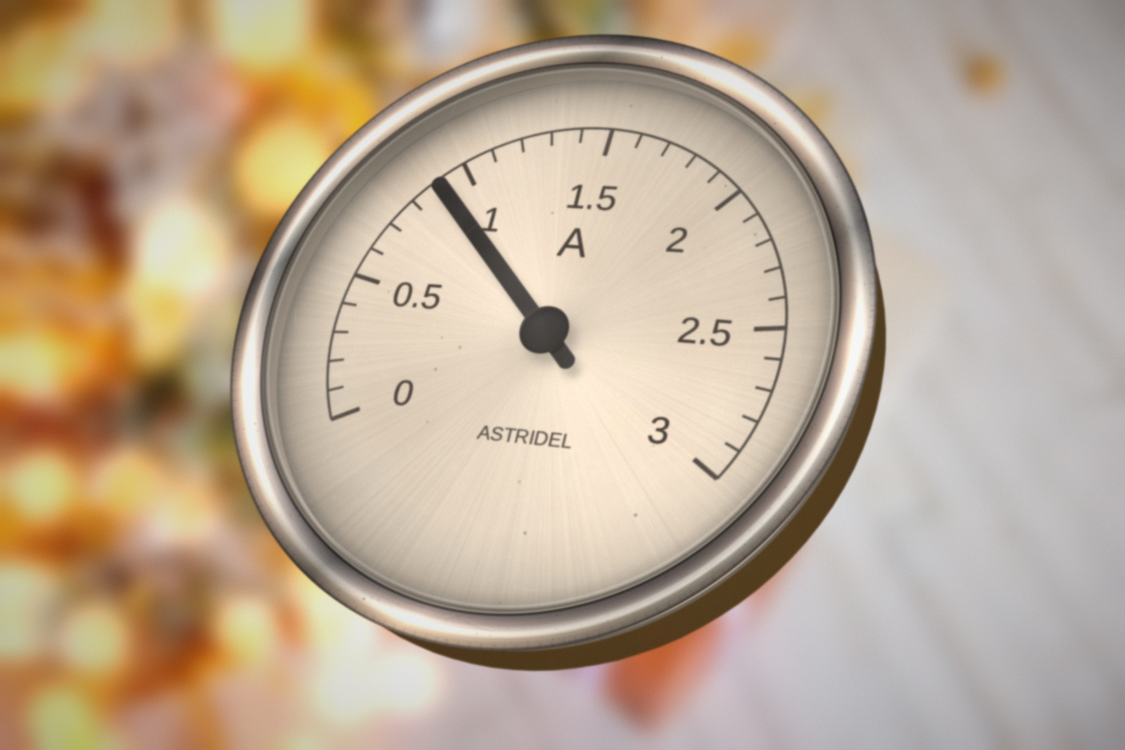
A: 0.9 A
